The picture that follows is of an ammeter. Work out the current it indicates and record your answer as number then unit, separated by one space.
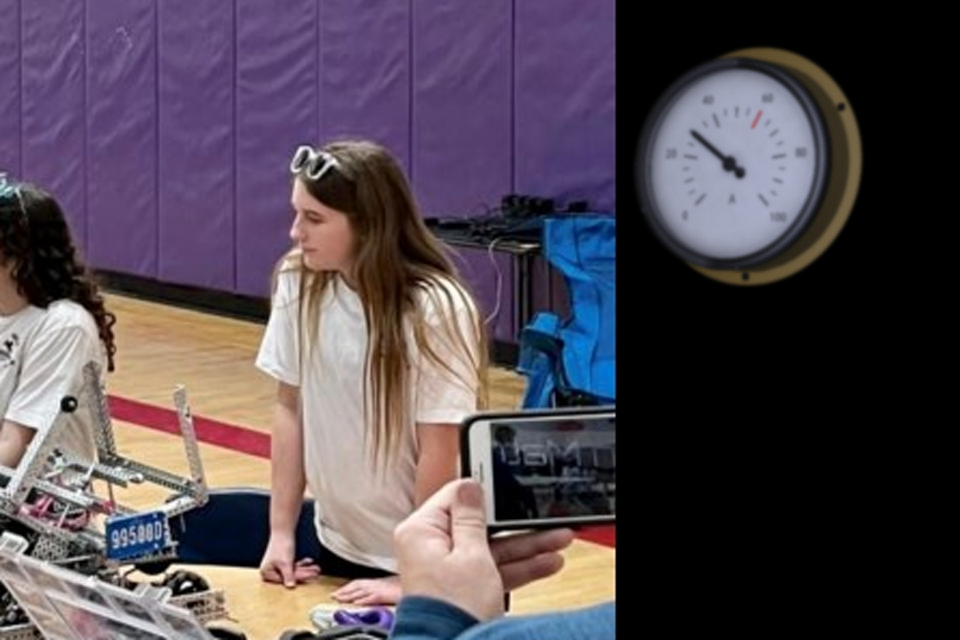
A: 30 A
